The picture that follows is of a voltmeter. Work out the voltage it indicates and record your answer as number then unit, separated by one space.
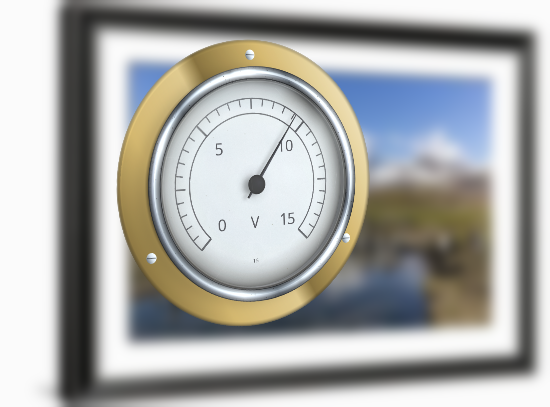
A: 9.5 V
